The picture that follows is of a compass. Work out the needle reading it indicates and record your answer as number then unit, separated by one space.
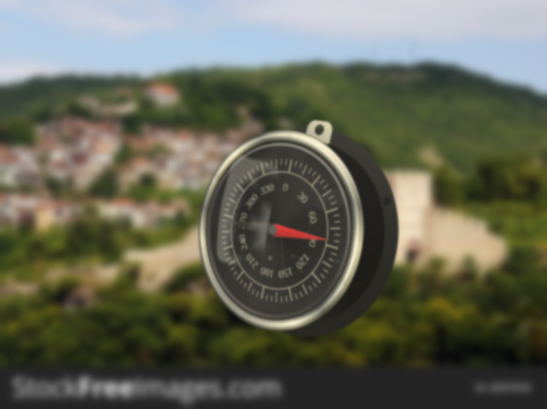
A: 85 °
